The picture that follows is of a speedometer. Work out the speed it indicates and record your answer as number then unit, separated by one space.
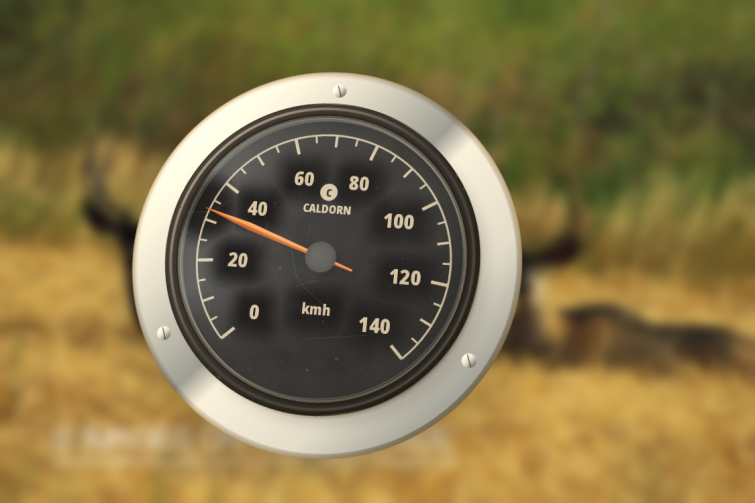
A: 32.5 km/h
